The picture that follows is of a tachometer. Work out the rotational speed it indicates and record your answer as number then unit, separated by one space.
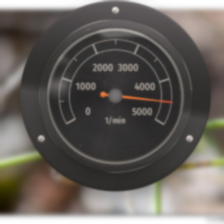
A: 4500 rpm
